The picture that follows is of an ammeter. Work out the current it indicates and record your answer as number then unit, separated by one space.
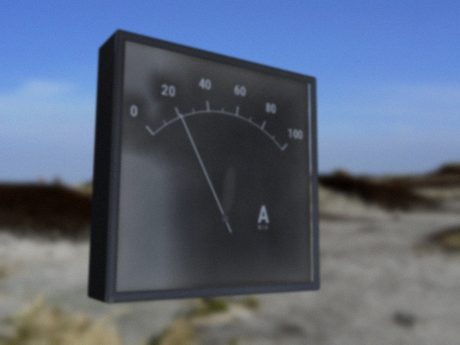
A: 20 A
